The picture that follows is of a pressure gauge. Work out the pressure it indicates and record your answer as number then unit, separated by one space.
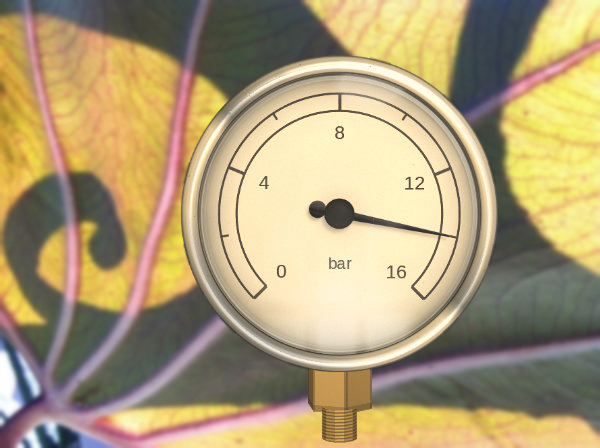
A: 14 bar
